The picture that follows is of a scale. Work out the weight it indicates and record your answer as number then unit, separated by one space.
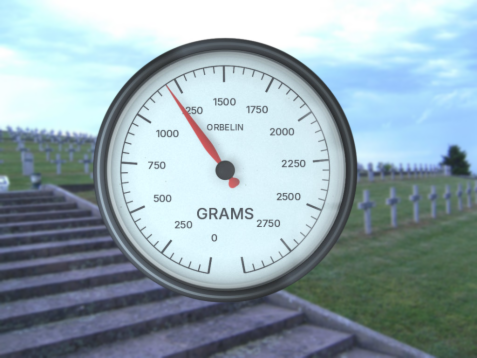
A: 1200 g
